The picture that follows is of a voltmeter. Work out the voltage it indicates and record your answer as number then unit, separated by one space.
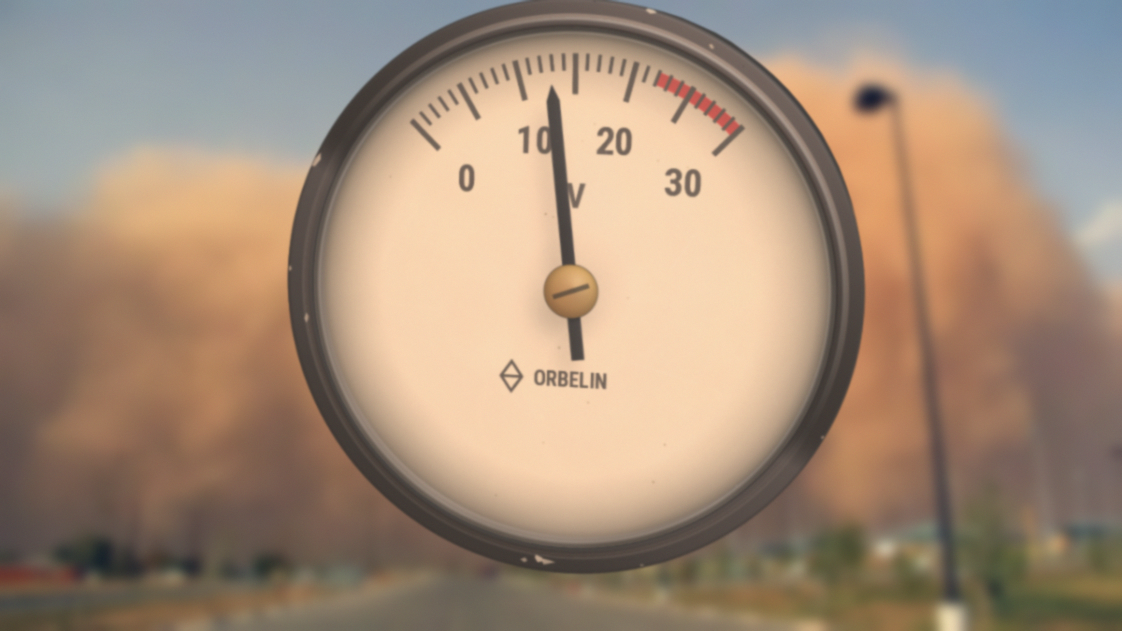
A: 13 V
